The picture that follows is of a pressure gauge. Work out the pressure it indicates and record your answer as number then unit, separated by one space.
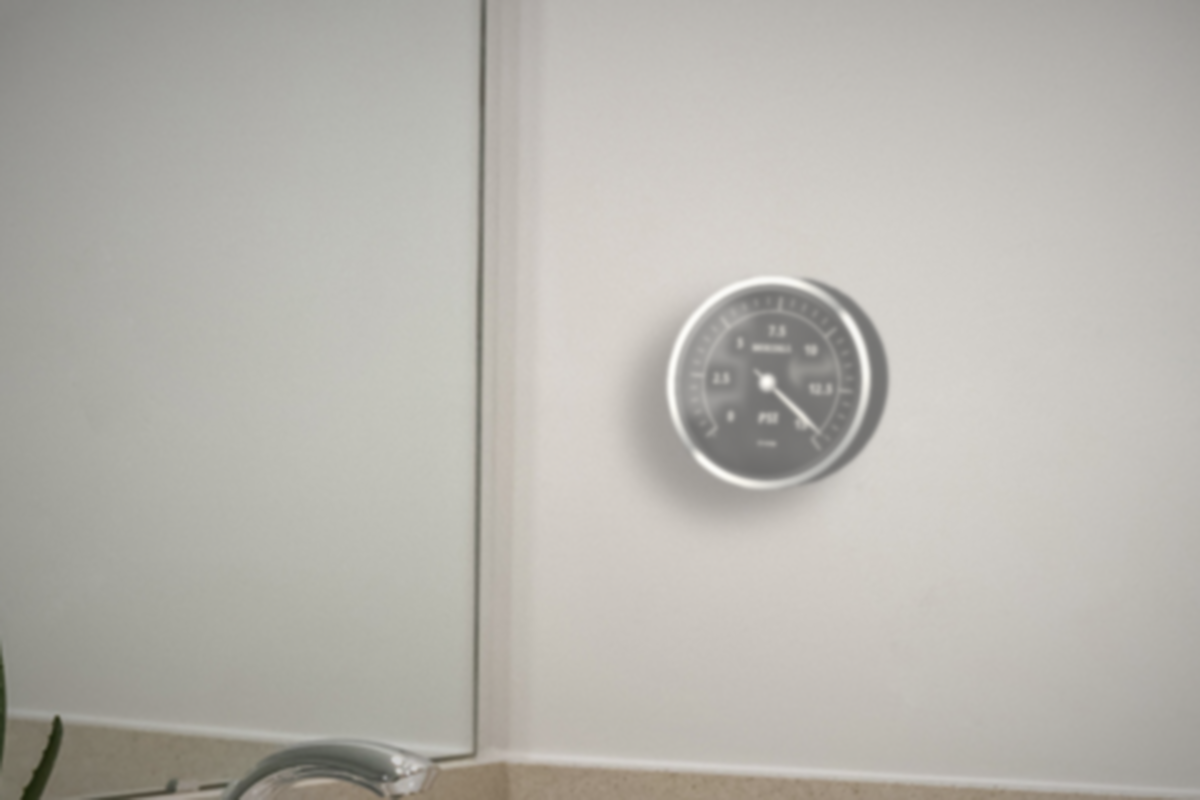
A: 14.5 psi
